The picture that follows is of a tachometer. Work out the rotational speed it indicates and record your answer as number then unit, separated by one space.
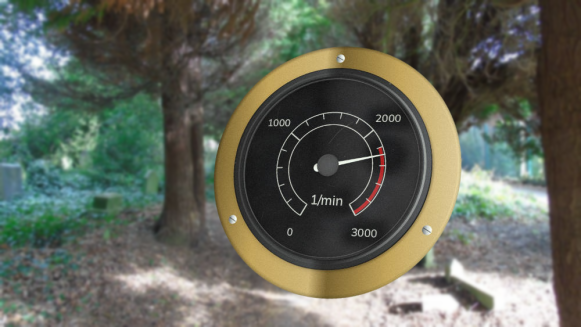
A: 2300 rpm
